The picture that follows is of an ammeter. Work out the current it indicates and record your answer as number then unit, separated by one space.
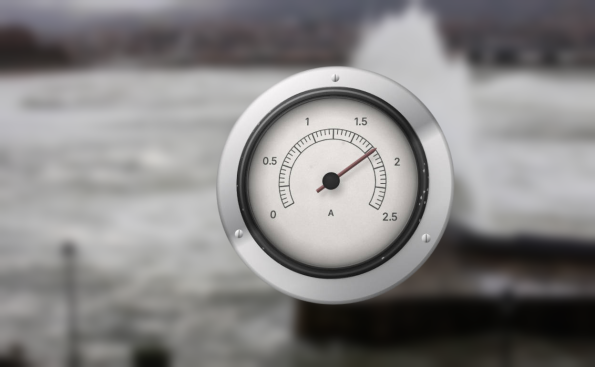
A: 1.8 A
